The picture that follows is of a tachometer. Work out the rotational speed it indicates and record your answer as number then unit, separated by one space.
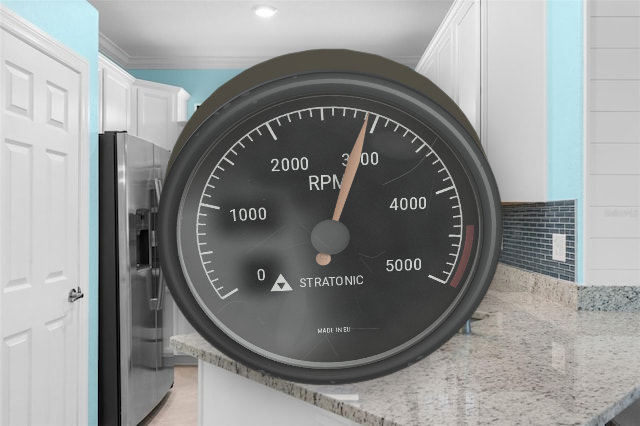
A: 2900 rpm
